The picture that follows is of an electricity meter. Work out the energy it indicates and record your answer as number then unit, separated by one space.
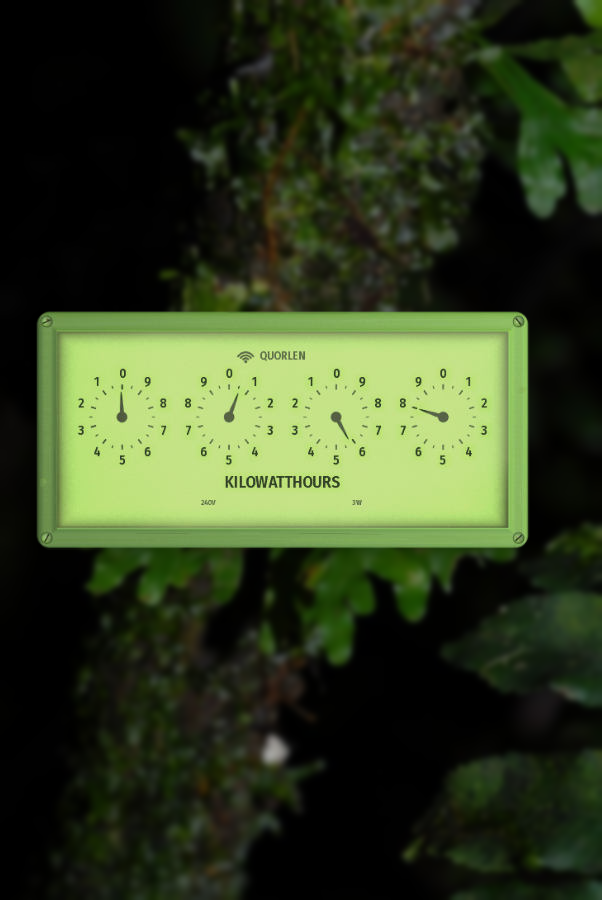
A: 58 kWh
